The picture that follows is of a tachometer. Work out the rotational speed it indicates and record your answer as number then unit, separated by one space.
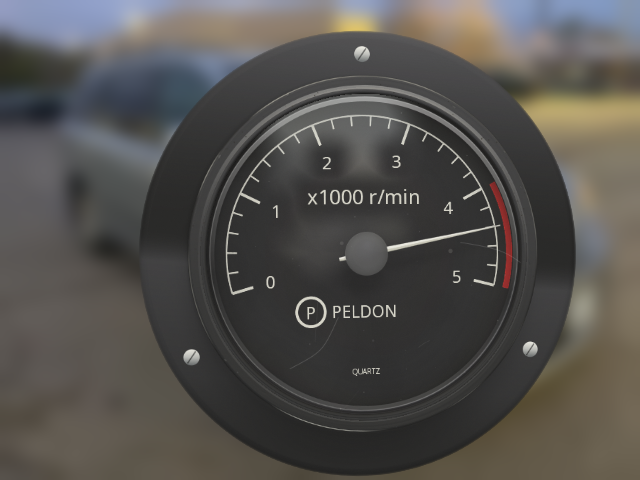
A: 4400 rpm
